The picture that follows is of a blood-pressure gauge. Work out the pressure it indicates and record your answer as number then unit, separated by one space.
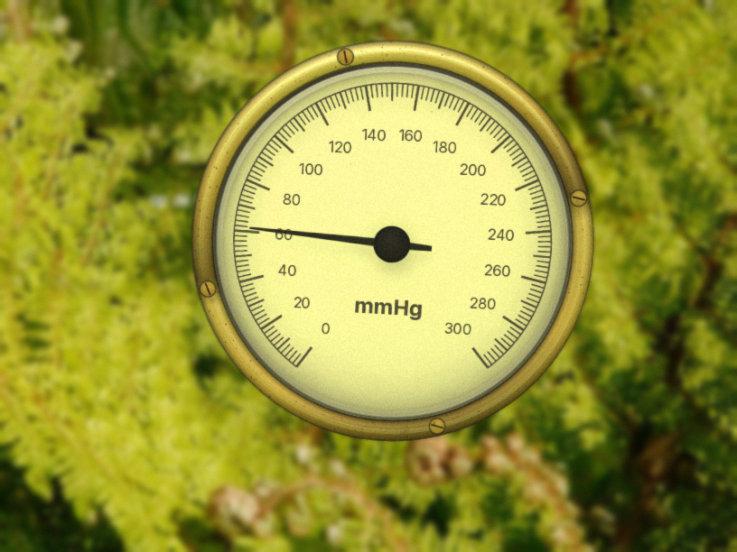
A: 62 mmHg
